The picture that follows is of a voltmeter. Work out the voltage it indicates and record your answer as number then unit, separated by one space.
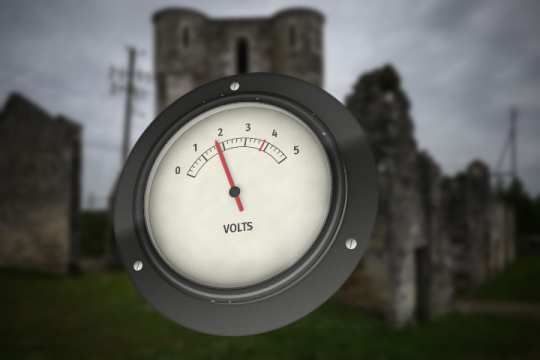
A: 1.8 V
